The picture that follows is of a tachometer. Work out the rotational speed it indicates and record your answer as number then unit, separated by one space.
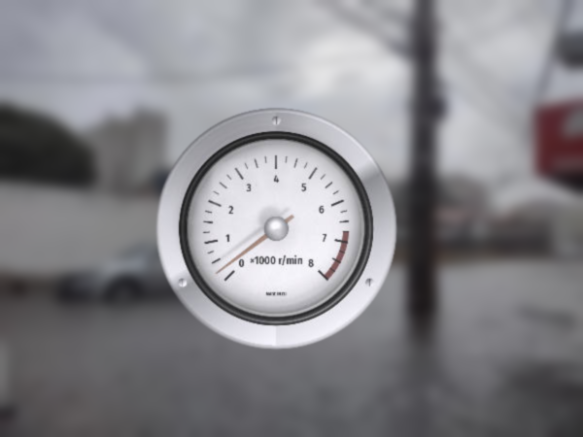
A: 250 rpm
